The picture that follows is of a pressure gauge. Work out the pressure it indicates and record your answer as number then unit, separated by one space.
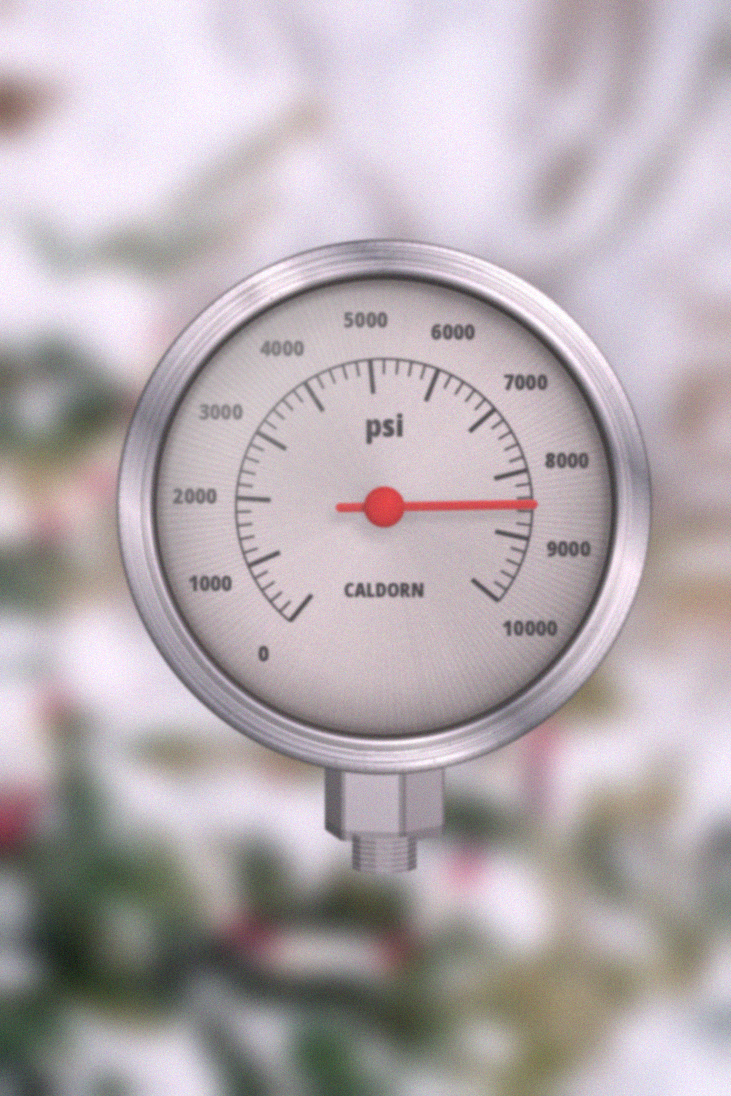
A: 8500 psi
